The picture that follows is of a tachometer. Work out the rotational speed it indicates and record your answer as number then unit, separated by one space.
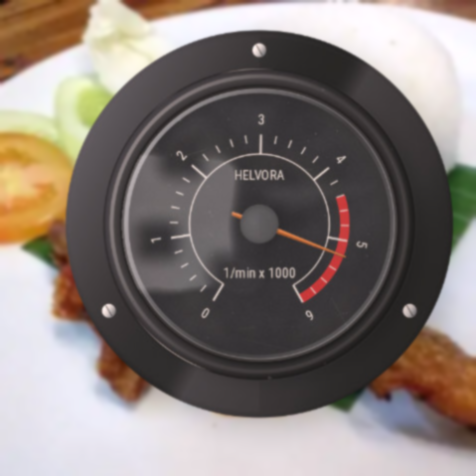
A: 5200 rpm
